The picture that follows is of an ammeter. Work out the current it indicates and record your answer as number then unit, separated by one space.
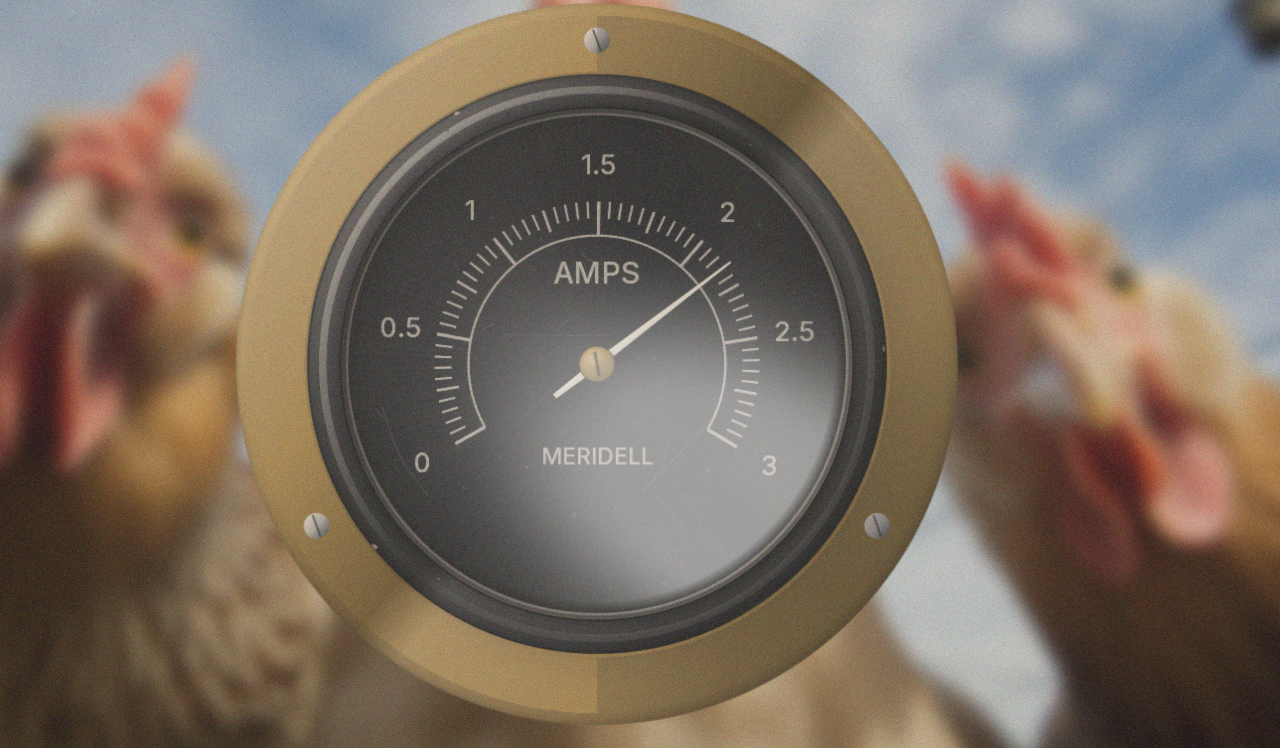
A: 2.15 A
